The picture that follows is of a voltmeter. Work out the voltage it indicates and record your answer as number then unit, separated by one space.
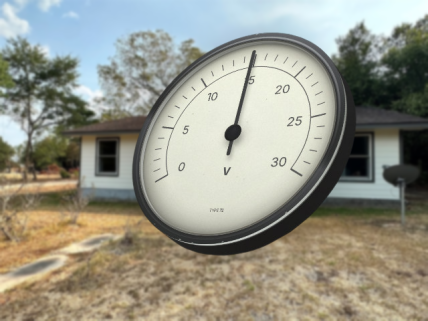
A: 15 V
